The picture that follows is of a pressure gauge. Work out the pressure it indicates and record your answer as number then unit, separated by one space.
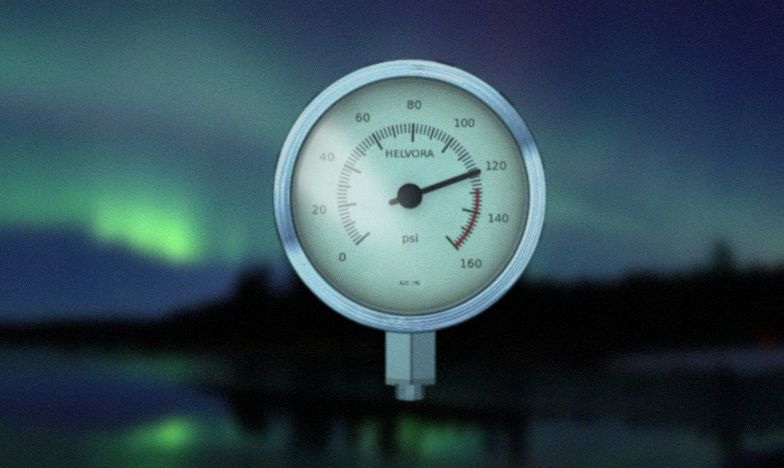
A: 120 psi
